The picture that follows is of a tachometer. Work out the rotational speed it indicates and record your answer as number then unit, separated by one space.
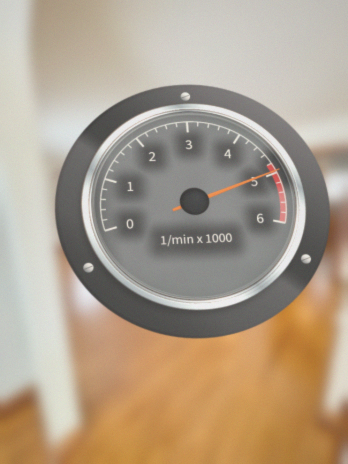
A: 5000 rpm
